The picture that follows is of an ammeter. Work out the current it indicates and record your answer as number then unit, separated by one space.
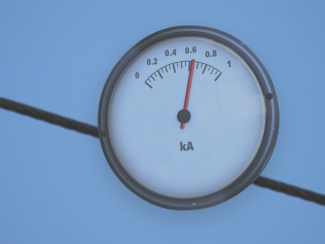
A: 0.65 kA
